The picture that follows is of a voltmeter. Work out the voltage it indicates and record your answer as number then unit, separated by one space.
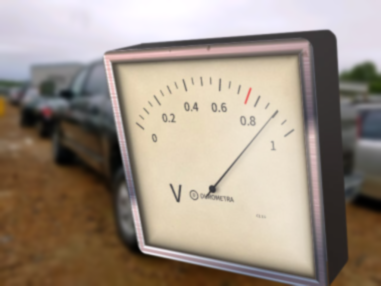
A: 0.9 V
